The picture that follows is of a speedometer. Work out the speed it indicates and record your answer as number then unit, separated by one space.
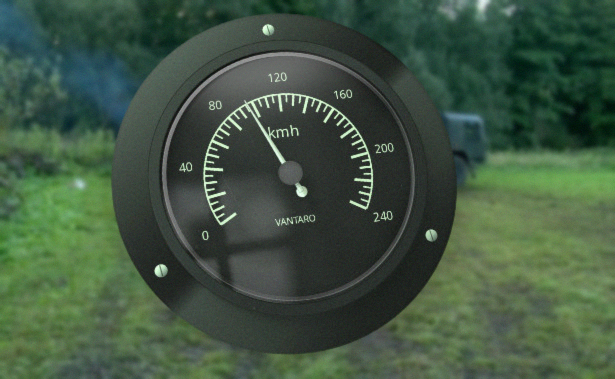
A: 95 km/h
